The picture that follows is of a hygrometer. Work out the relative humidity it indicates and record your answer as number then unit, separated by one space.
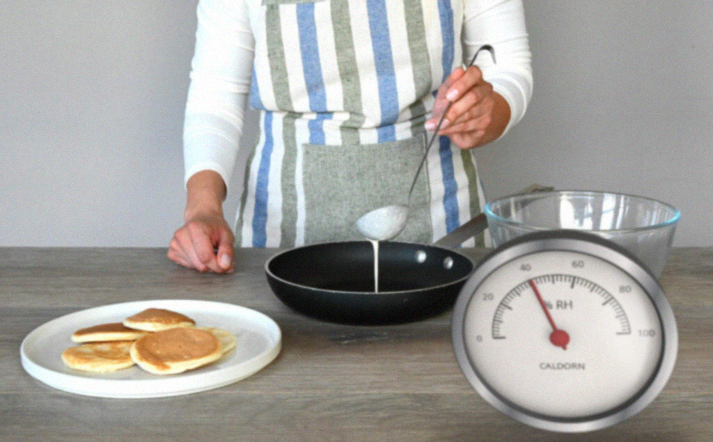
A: 40 %
